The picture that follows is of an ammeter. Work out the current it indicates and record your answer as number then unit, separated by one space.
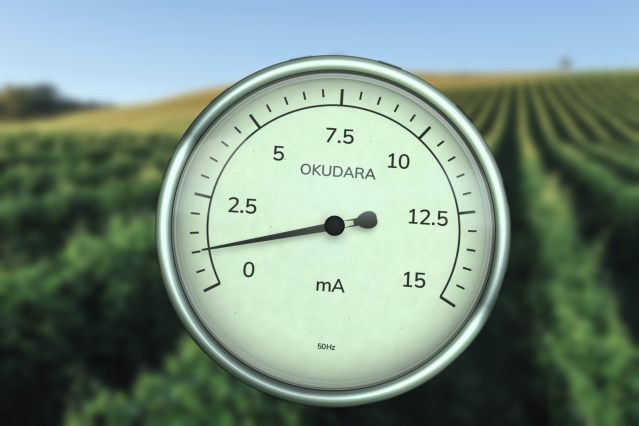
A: 1 mA
